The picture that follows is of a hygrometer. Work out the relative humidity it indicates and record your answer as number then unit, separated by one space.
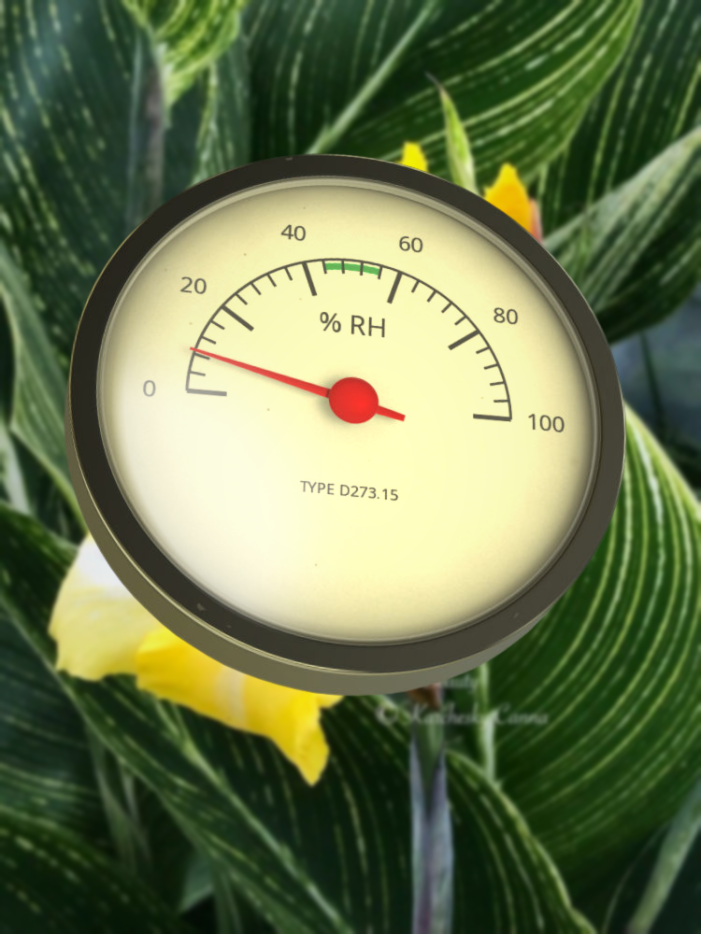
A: 8 %
